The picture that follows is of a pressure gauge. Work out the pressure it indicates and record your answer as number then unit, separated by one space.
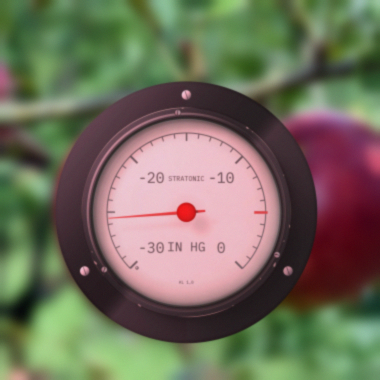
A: -25.5 inHg
